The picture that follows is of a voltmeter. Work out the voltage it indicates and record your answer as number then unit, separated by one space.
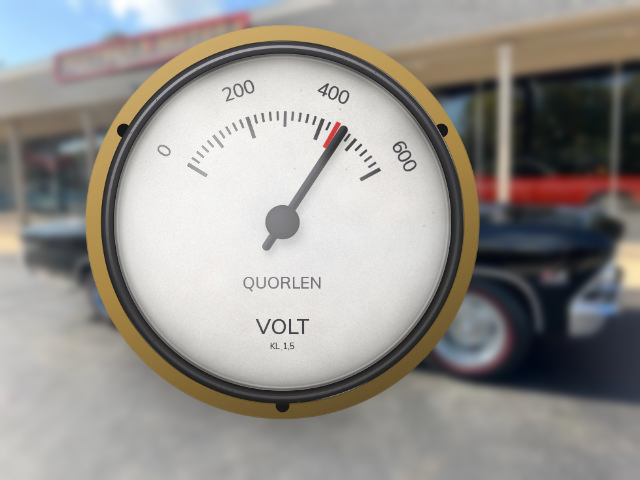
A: 460 V
